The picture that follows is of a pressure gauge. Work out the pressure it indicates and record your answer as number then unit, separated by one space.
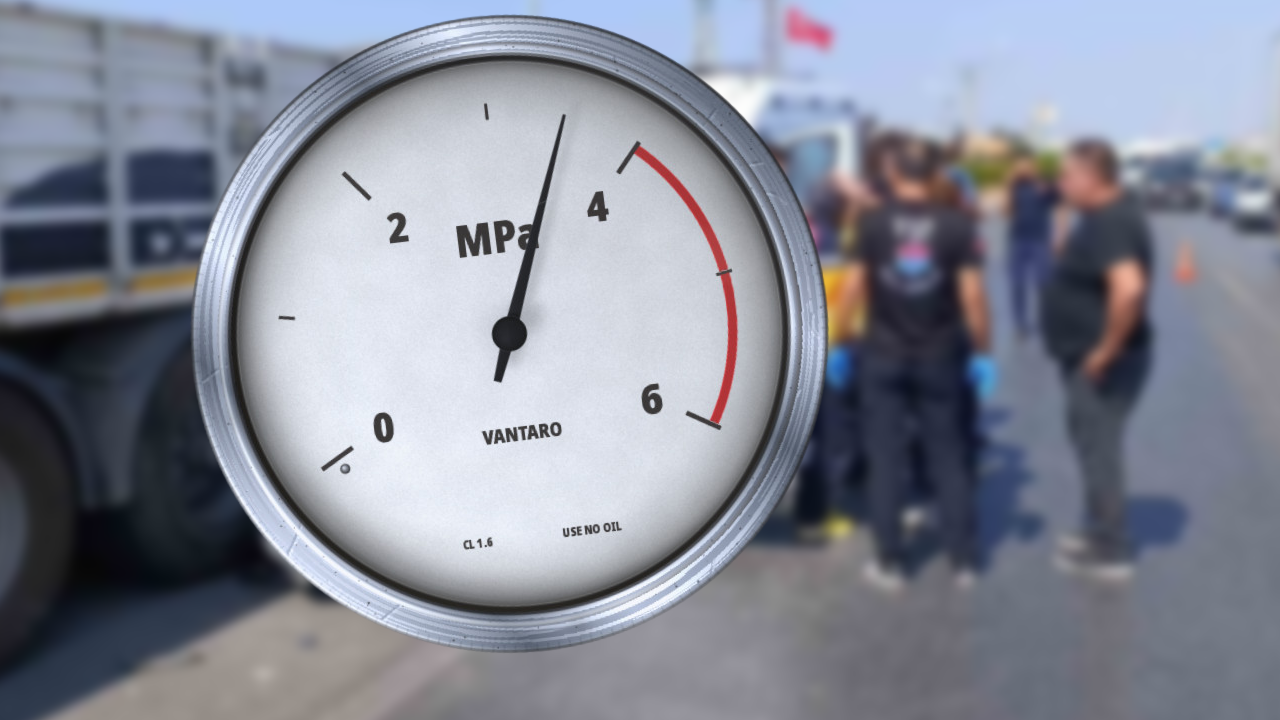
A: 3.5 MPa
